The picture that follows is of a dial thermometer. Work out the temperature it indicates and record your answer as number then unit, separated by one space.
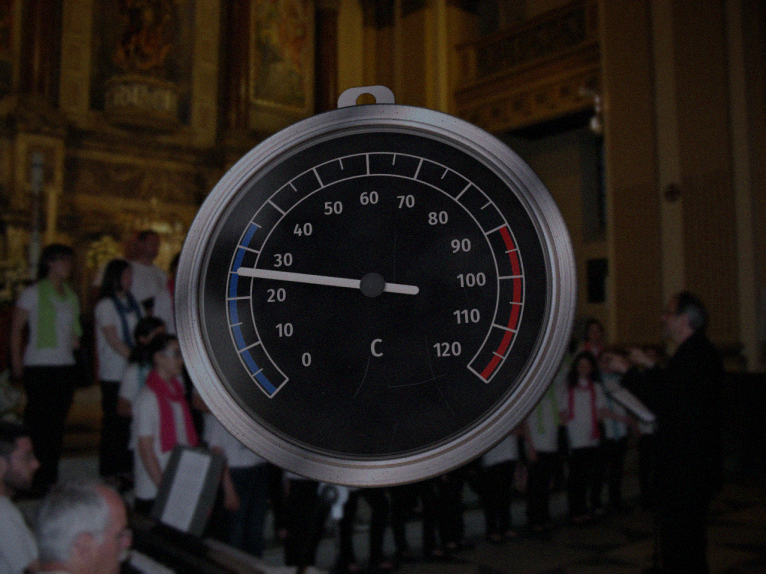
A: 25 °C
